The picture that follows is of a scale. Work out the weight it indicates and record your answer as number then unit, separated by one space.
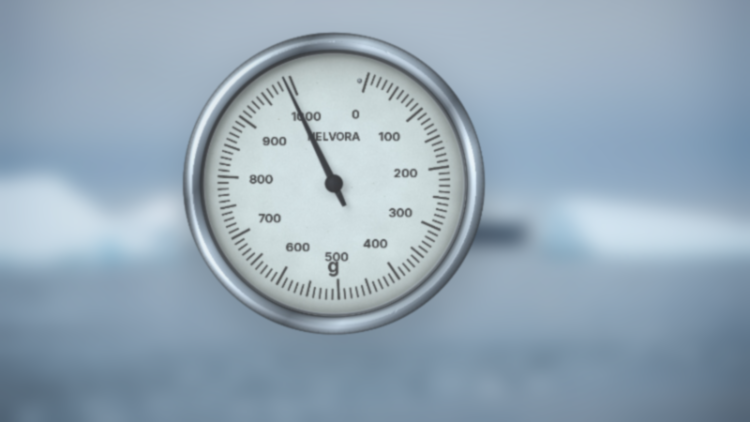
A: 990 g
